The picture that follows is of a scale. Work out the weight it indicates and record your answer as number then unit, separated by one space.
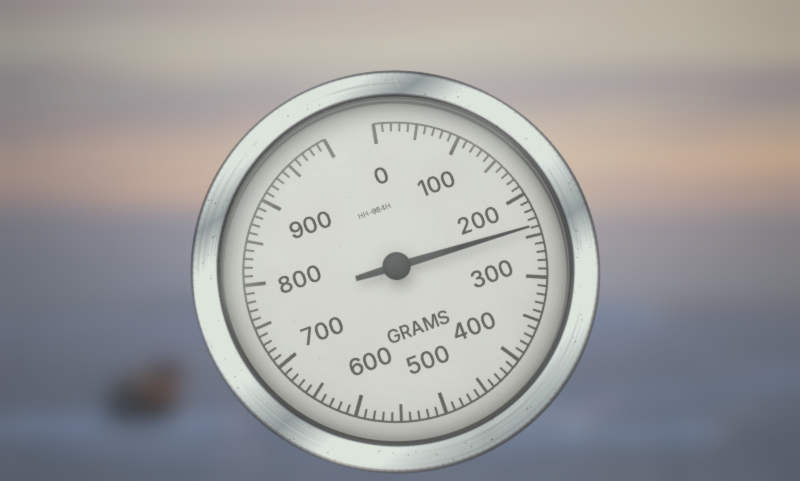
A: 240 g
